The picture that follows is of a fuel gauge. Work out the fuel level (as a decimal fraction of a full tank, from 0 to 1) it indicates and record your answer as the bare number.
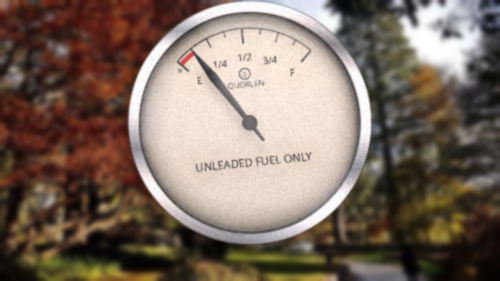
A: 0.125
